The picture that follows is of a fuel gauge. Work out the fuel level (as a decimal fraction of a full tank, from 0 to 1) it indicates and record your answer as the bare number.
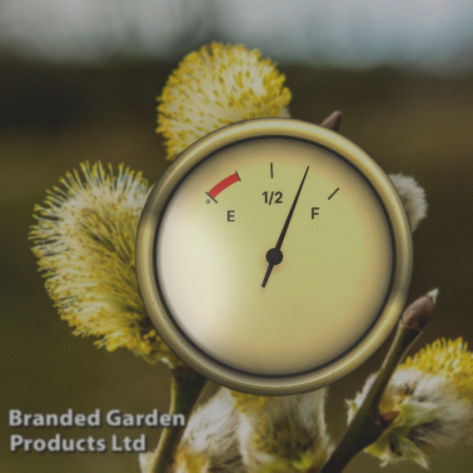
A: 0.75
